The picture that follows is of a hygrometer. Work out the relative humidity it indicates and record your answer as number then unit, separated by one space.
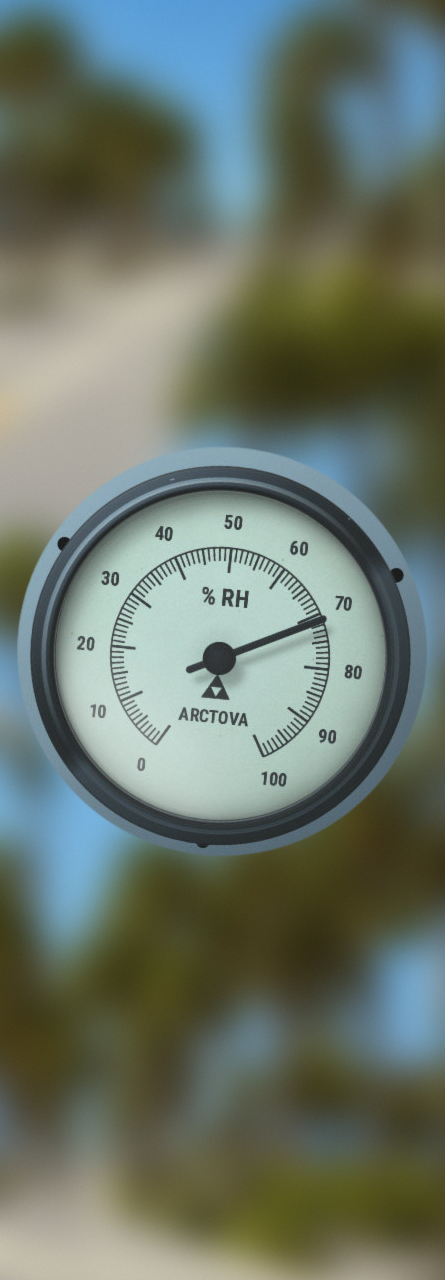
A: 71 %
